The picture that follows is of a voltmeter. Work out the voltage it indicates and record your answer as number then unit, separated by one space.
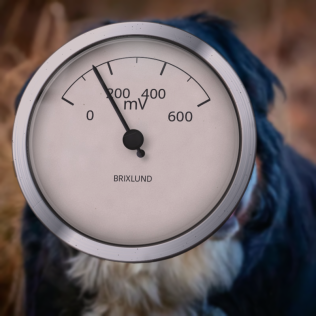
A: 150 mV
